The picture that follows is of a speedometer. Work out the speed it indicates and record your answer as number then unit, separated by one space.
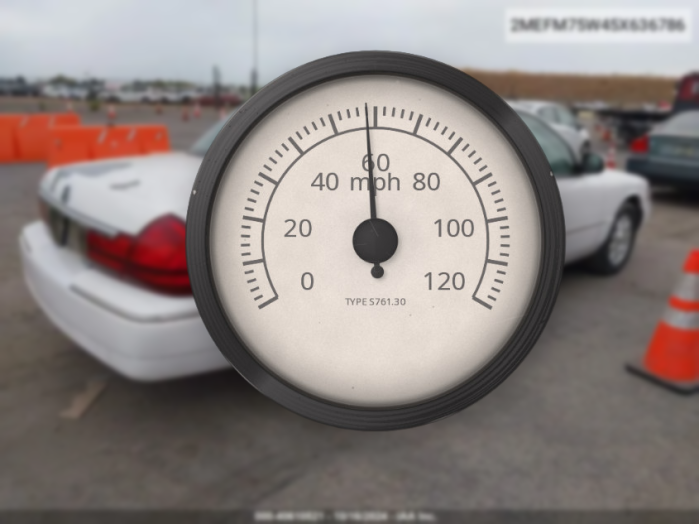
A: 58 mph
